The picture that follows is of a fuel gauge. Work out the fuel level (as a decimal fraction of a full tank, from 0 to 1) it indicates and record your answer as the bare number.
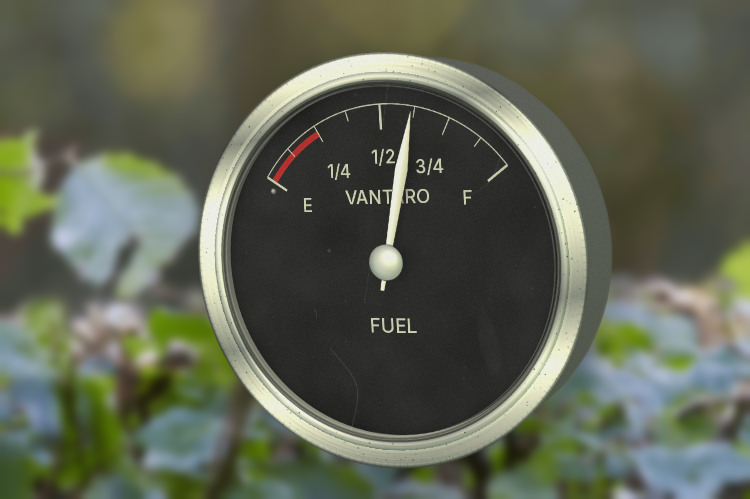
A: 0.625
